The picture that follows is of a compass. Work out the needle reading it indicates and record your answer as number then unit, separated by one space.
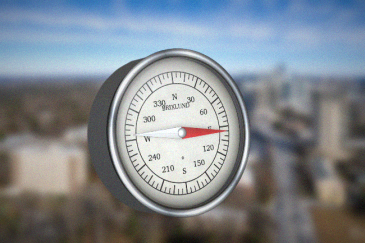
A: 95 °
